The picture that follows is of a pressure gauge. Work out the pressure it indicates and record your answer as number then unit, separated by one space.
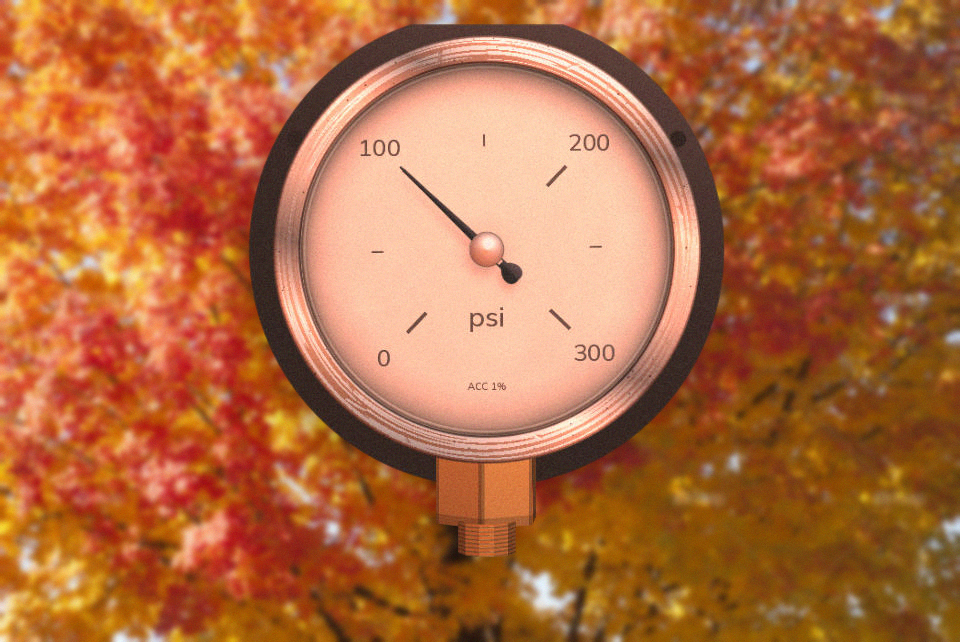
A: 100 psi
